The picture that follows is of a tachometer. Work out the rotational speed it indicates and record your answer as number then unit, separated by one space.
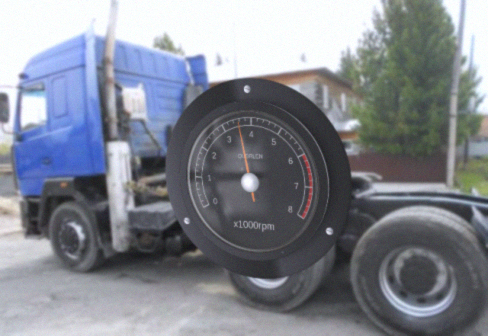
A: 3600 rpm
